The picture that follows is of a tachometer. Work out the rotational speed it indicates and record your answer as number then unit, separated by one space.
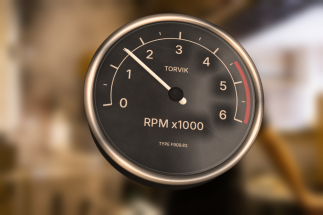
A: 1500 rpm
